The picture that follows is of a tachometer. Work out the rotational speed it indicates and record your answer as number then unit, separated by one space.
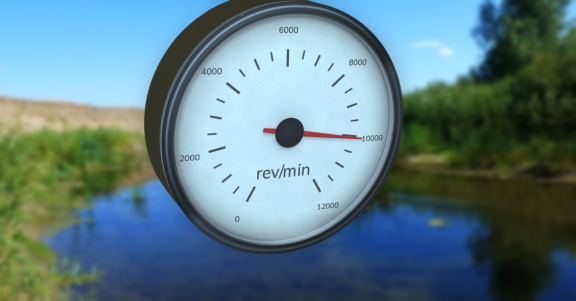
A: 10000 rpm
